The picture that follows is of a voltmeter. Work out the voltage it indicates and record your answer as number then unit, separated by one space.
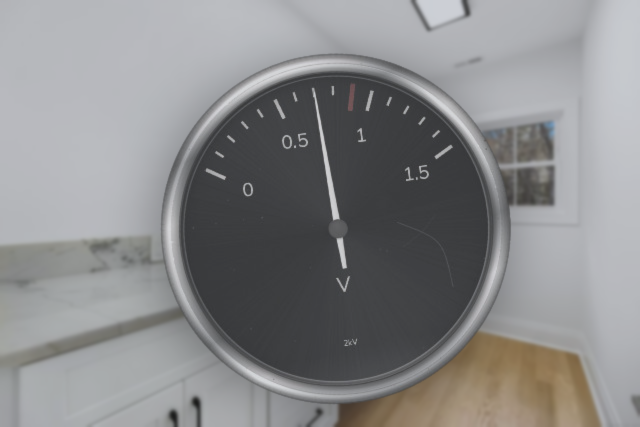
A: 0.7 V
